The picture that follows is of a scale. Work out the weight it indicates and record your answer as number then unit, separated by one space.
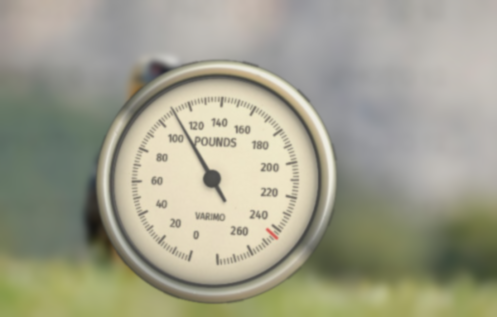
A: 110 lb
